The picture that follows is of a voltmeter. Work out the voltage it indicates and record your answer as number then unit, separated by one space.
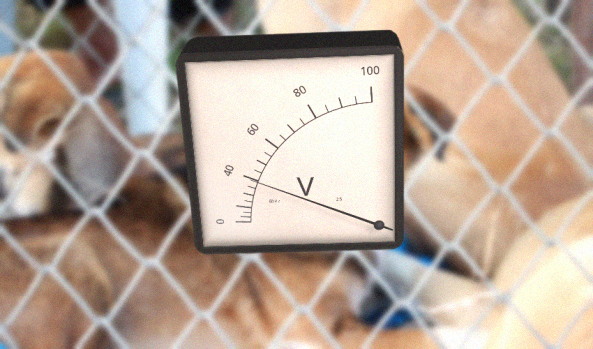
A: 40 V
